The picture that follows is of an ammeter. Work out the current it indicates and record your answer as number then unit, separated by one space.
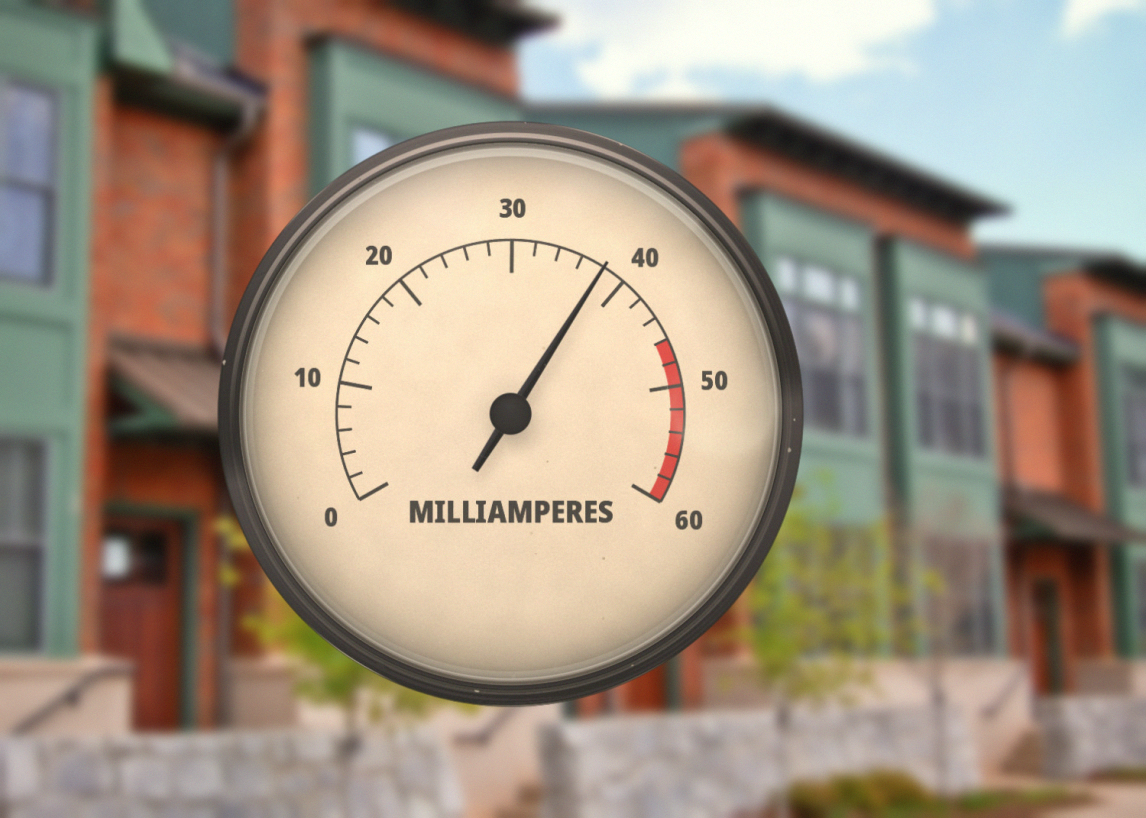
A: 38 mA
